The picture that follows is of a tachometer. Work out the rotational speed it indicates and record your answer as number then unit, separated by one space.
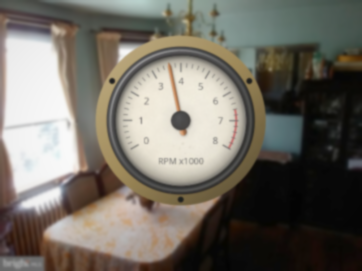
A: 3600 rpm
